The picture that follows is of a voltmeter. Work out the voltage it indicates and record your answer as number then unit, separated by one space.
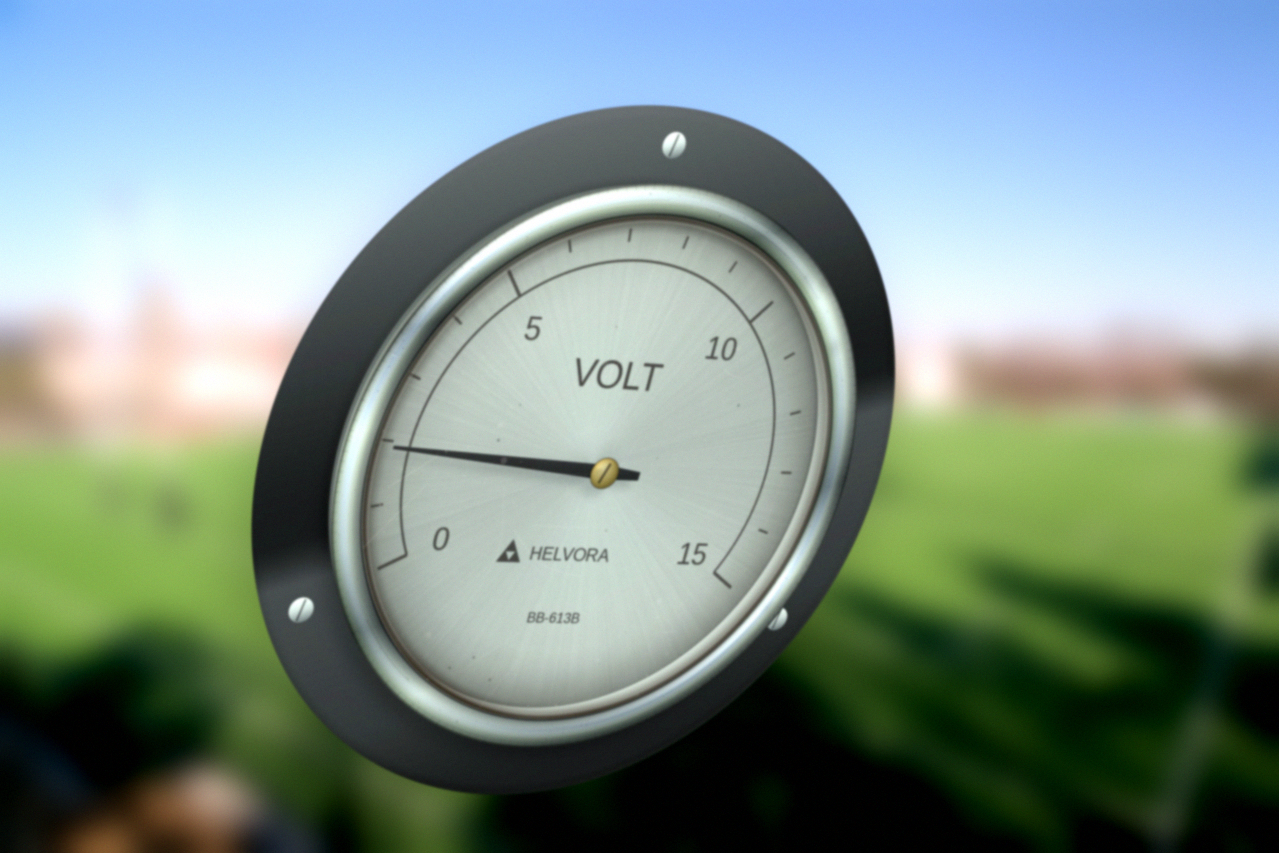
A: 2 V
